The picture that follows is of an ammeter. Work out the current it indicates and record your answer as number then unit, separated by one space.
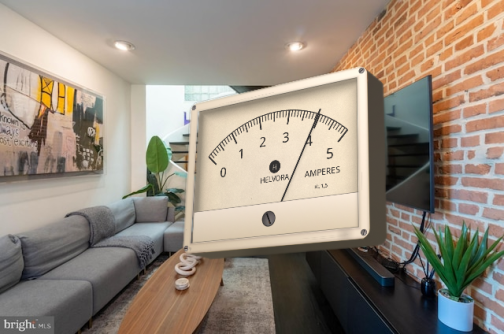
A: 4 A
